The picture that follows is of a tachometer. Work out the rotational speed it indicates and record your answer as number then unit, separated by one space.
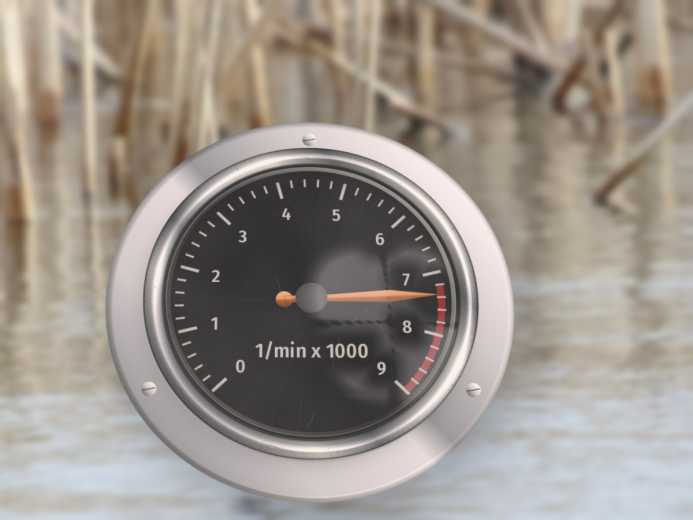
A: 7400 rpm
